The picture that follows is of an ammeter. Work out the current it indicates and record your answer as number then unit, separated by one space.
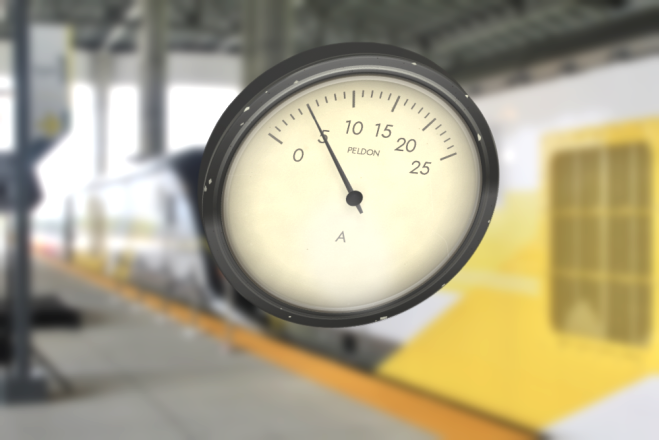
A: 5 A
